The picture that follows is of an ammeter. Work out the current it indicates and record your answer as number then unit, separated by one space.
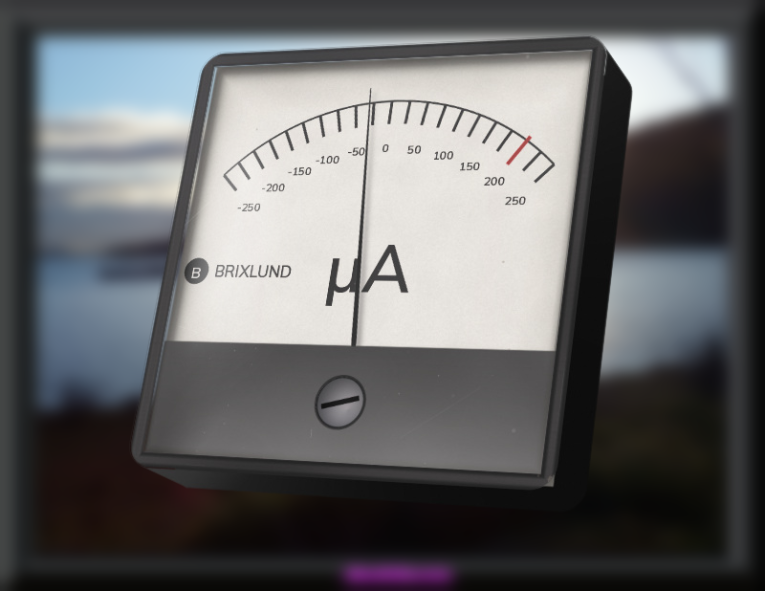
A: -25 µA
